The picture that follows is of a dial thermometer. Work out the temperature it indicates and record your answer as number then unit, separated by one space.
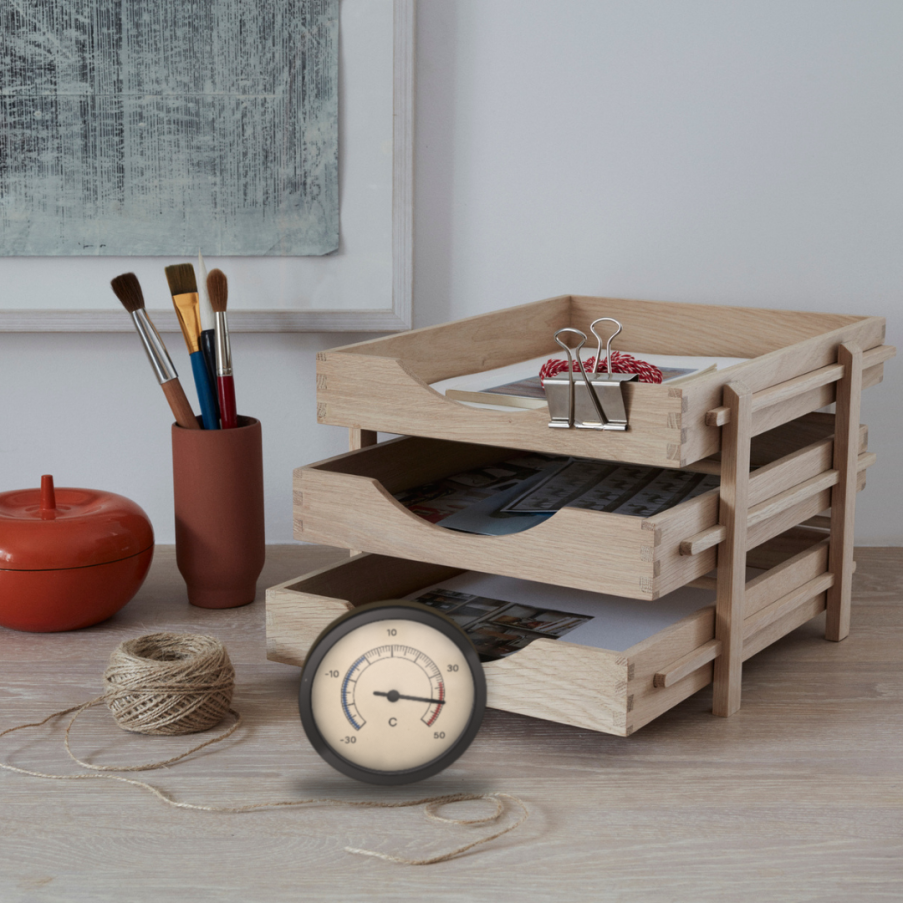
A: 40 °C
